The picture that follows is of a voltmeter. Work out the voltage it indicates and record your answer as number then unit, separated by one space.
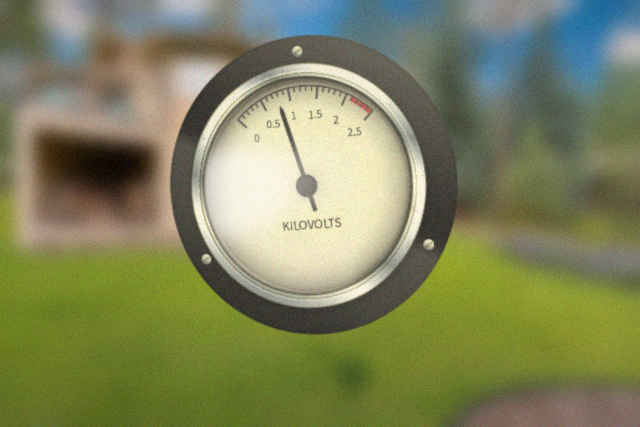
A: 0.8 kV
